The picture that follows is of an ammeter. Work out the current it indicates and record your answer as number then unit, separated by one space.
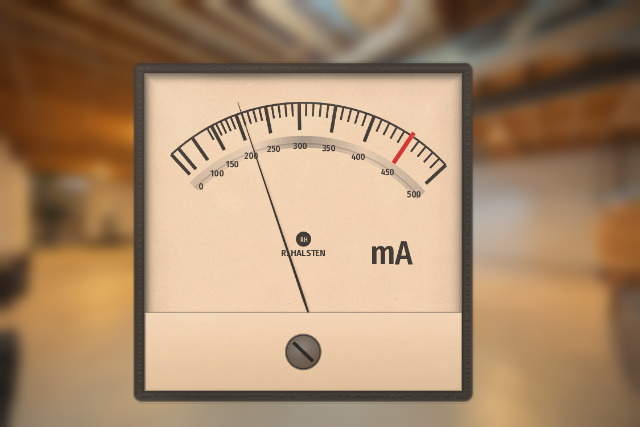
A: 210 mA
